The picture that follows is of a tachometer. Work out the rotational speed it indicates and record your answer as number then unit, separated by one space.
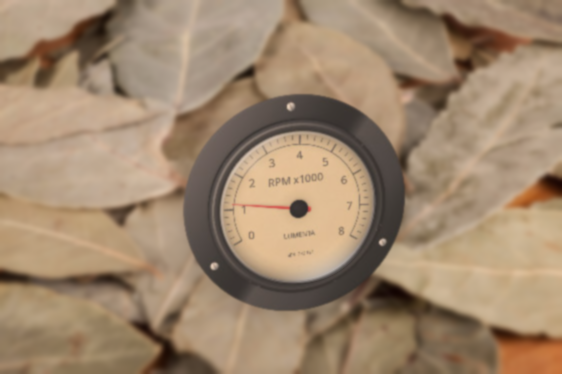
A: 1200 rpm
